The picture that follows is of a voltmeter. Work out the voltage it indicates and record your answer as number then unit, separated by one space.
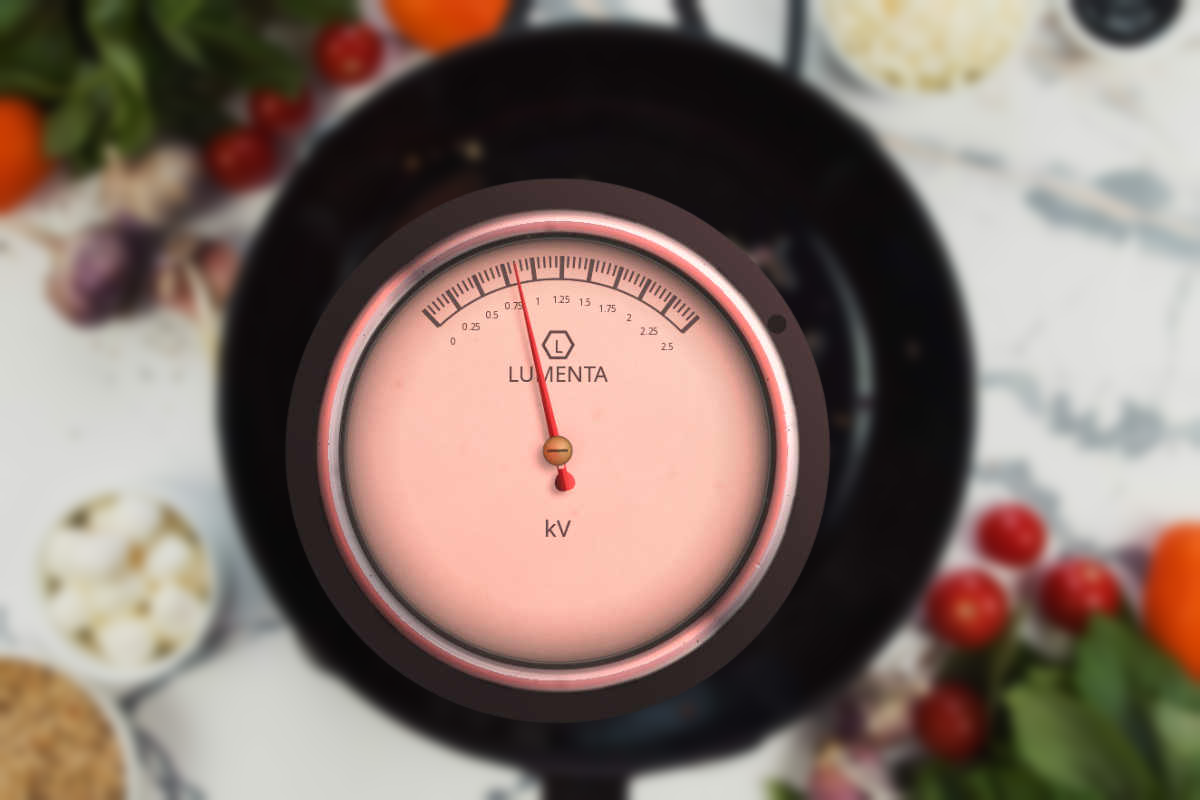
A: 0.85 kV
